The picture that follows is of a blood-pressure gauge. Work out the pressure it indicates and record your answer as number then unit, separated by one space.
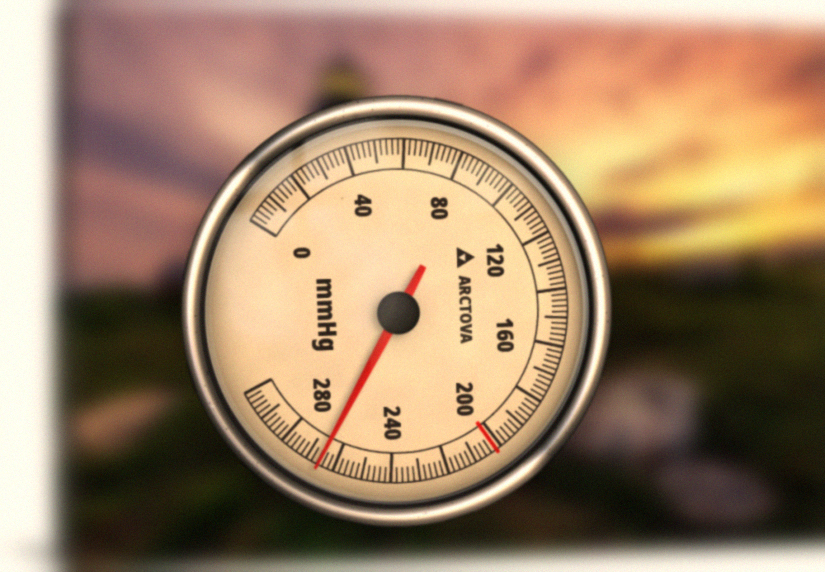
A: 266 mmHg
